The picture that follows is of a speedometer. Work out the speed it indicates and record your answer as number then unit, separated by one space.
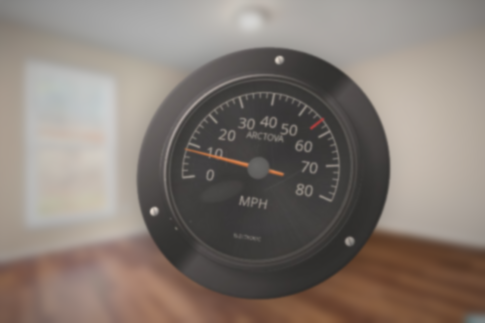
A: 8 mph
